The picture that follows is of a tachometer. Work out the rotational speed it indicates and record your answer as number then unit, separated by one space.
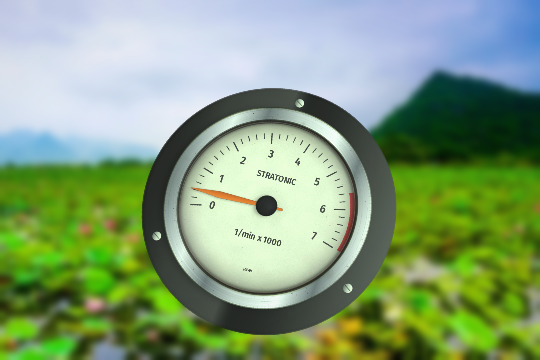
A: 400 rpm
